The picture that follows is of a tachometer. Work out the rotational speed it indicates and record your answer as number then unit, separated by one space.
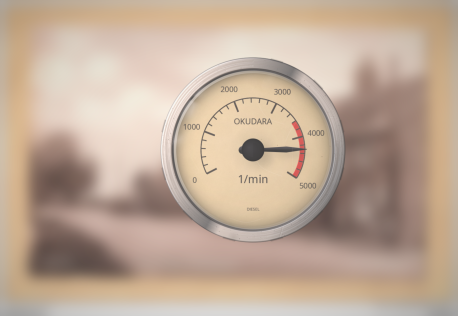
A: 4300 rpm
